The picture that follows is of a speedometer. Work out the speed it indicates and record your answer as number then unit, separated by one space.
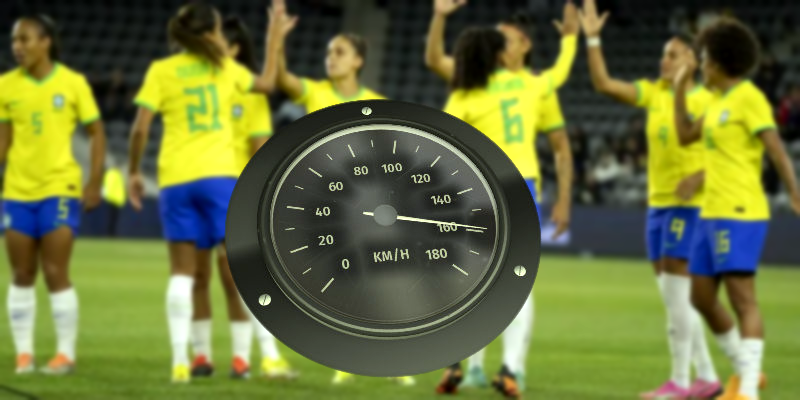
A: 160 km/h
